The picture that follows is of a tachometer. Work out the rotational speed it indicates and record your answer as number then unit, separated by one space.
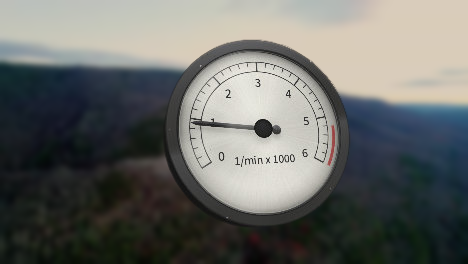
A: 900 rpm
